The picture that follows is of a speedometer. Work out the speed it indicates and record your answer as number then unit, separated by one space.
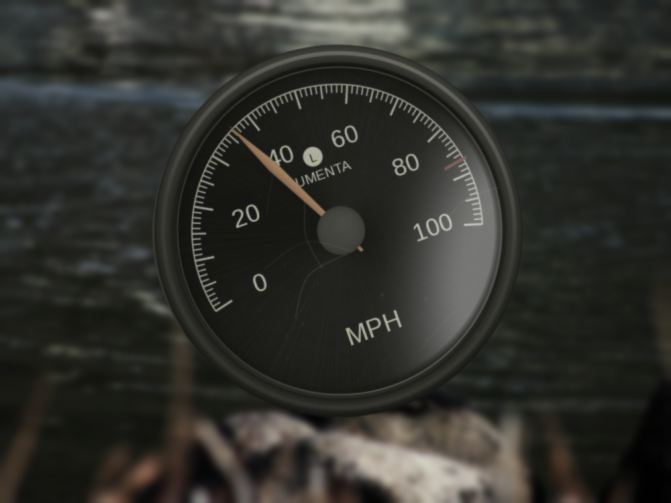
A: 36 mph
